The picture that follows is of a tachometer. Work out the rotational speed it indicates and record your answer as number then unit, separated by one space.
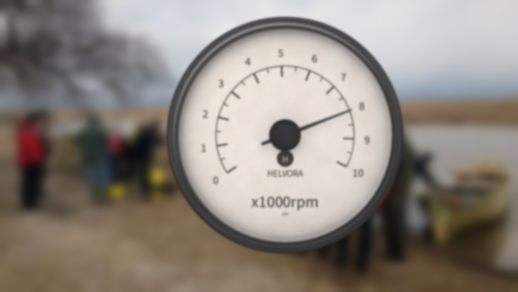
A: 8000 rpm
